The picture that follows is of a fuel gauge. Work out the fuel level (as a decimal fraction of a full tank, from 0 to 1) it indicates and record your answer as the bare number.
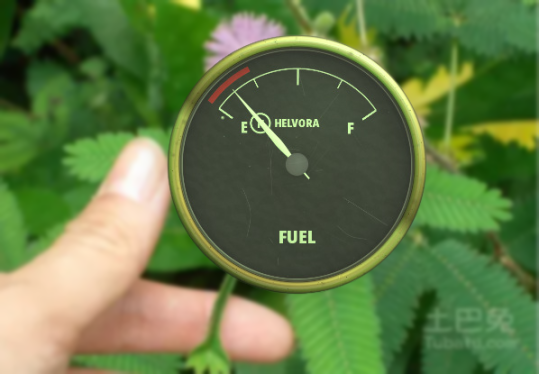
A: 0.125
